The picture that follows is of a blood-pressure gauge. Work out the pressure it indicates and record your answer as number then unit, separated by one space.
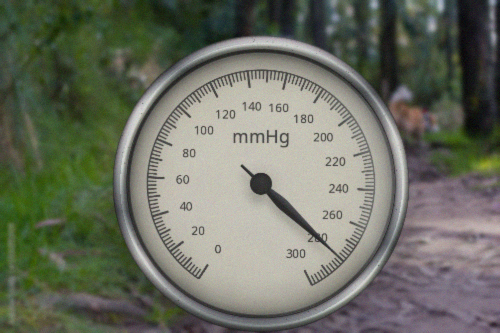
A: 280 mmHg
